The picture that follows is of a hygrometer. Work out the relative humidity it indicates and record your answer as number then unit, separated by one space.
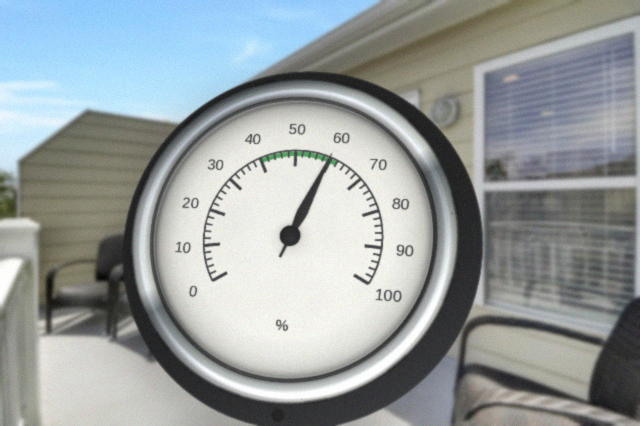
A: 60 %
